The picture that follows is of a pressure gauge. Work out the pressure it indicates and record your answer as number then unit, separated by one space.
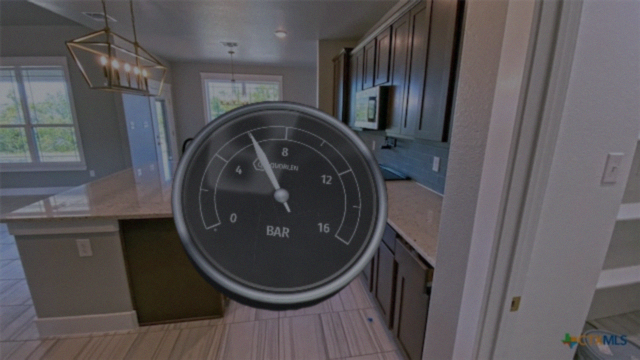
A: 6 bar
